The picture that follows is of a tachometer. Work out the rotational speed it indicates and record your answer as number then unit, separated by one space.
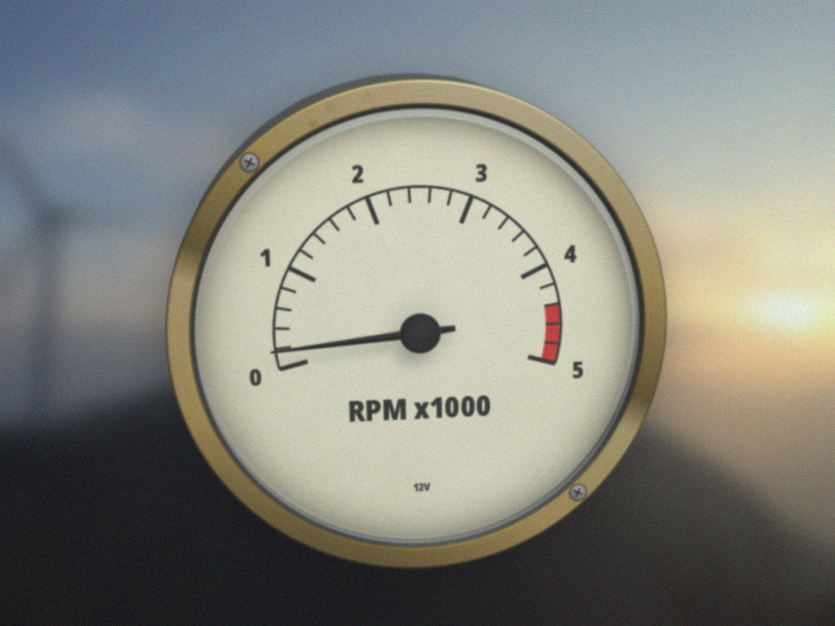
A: 200 rpm
